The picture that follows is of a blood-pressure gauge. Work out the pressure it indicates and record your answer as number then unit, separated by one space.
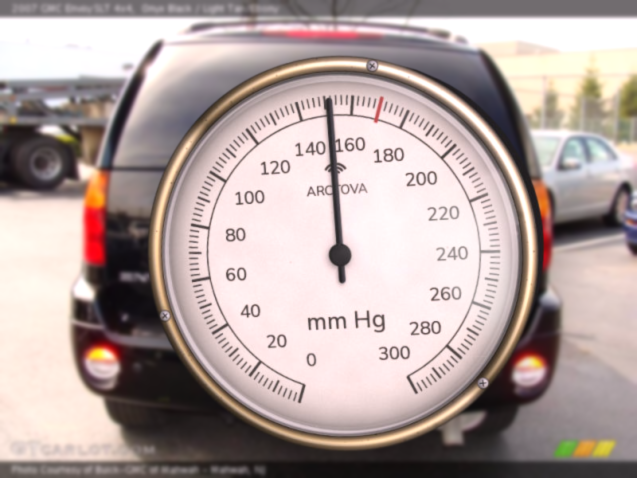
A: 152 mmHg
